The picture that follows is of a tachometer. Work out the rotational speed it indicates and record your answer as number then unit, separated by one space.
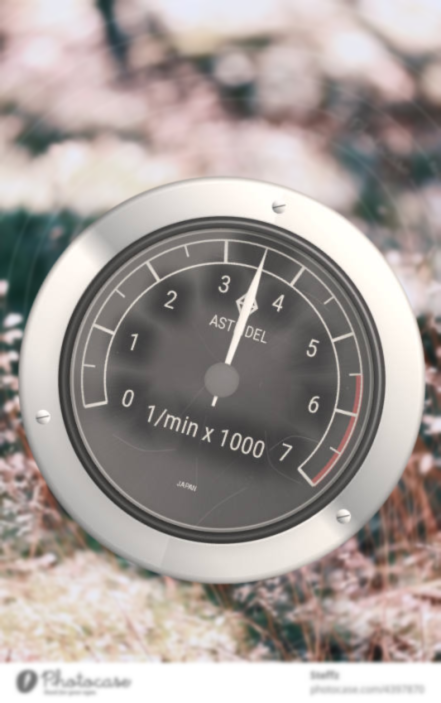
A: 3500 rpm
